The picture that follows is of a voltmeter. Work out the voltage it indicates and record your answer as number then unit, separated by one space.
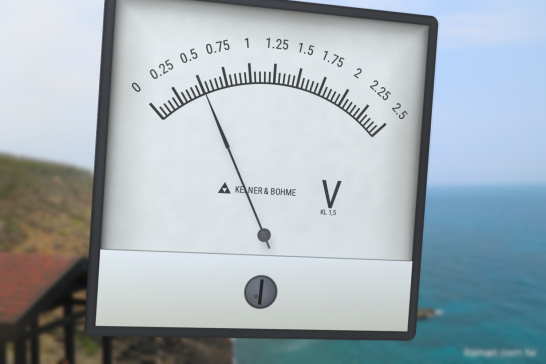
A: 0.5 V
